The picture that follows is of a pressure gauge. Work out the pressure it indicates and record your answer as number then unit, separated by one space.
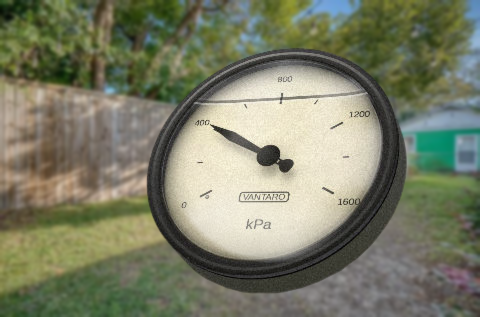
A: 400 kPa
